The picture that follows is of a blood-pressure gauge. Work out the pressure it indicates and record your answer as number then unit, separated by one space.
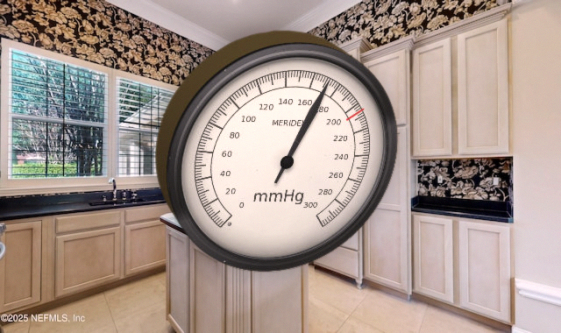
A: 170 mmHg
